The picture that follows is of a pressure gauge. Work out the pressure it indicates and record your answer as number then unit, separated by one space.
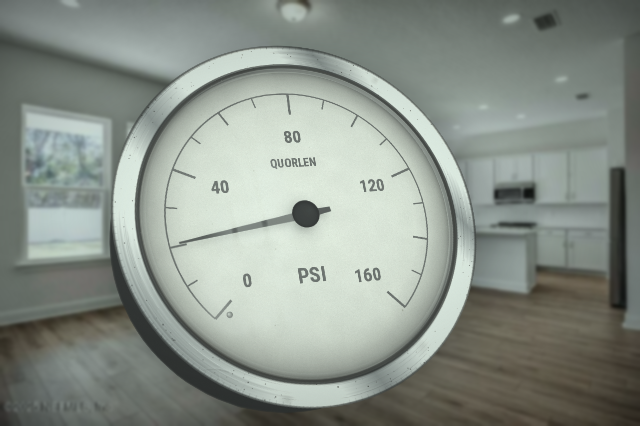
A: 20 psi
